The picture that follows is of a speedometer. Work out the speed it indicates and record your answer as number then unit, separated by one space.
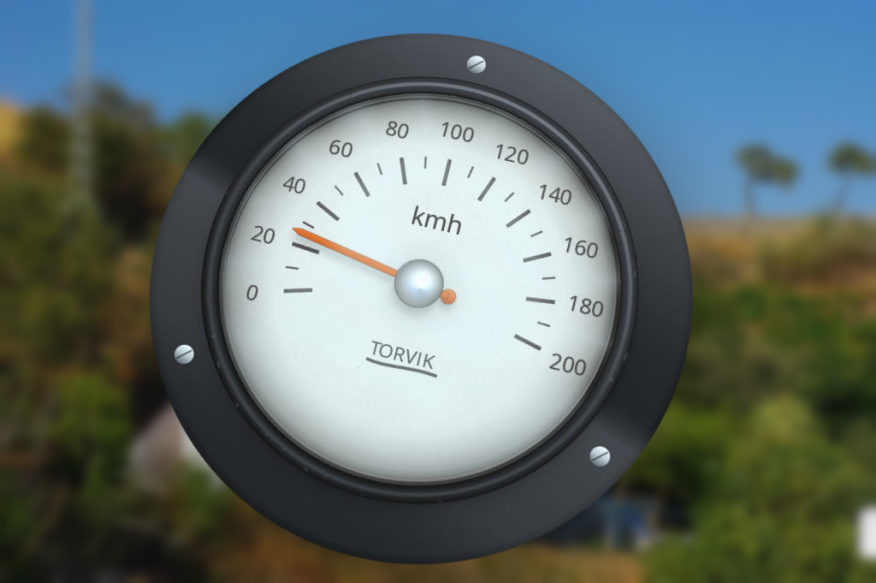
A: 25 km/h
